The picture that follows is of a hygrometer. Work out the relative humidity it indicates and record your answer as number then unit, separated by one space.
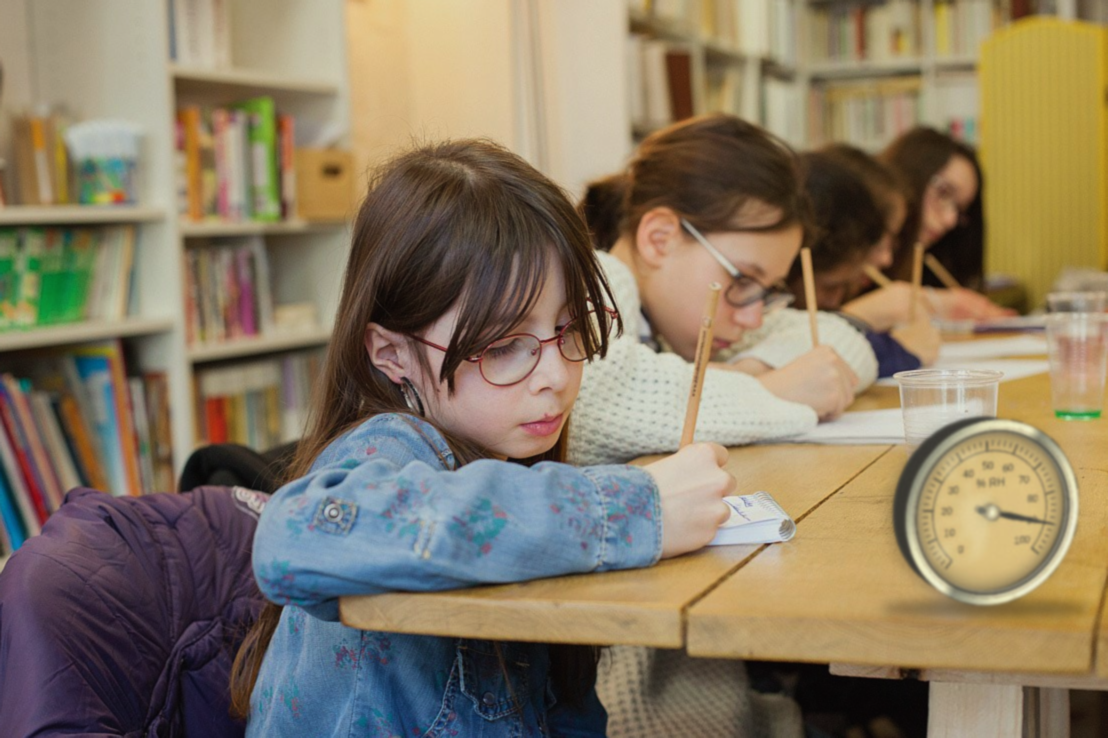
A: 90 %
